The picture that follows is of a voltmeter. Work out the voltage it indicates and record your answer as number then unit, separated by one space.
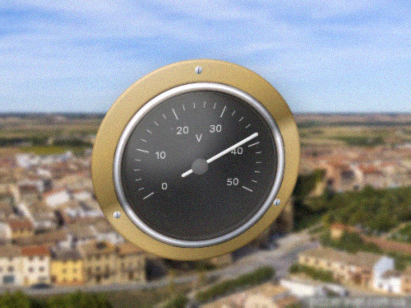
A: 38 V
